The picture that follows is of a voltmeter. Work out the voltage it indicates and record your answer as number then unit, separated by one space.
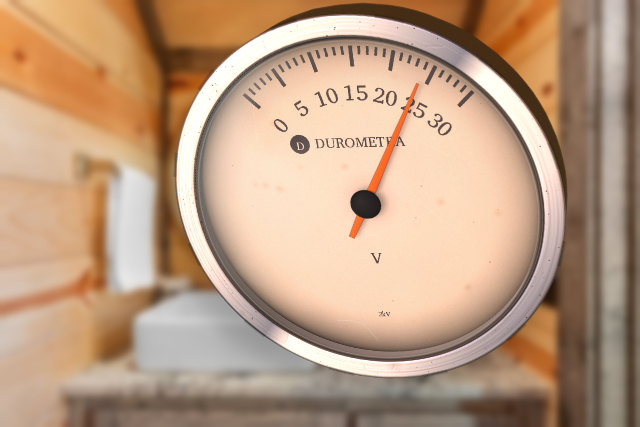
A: 24 V
